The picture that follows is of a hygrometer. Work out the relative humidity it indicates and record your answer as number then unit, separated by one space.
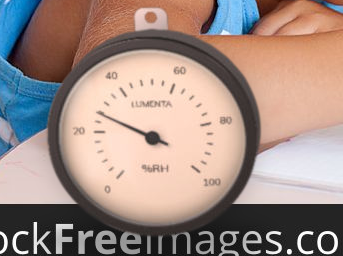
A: 28 %
